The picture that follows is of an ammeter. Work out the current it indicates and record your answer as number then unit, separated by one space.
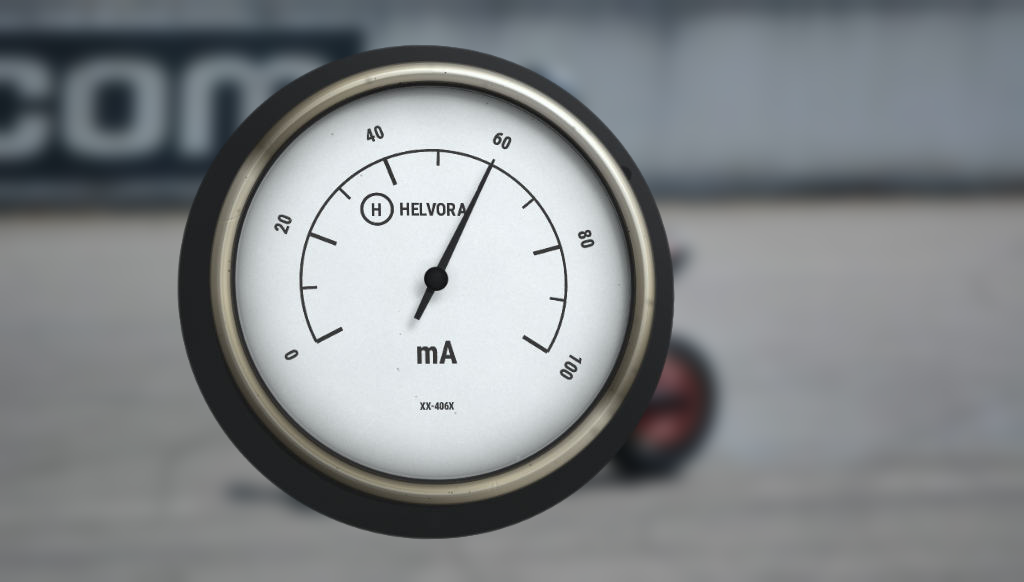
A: 60 mA
